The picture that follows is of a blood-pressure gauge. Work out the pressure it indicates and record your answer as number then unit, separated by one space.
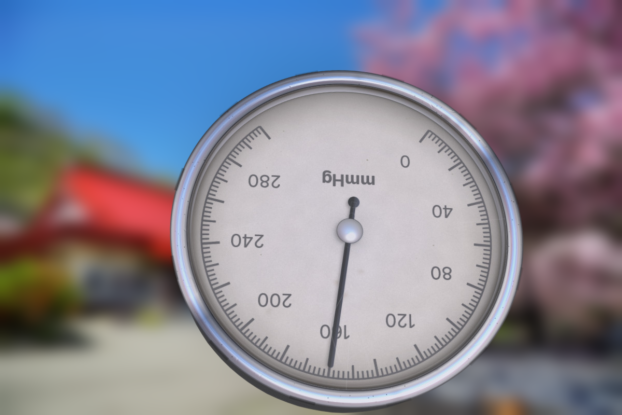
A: 160 mmHg
